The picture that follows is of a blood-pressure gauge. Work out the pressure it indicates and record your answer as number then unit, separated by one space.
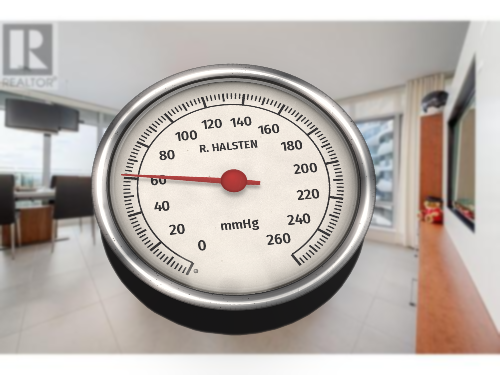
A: 60 mmHg
